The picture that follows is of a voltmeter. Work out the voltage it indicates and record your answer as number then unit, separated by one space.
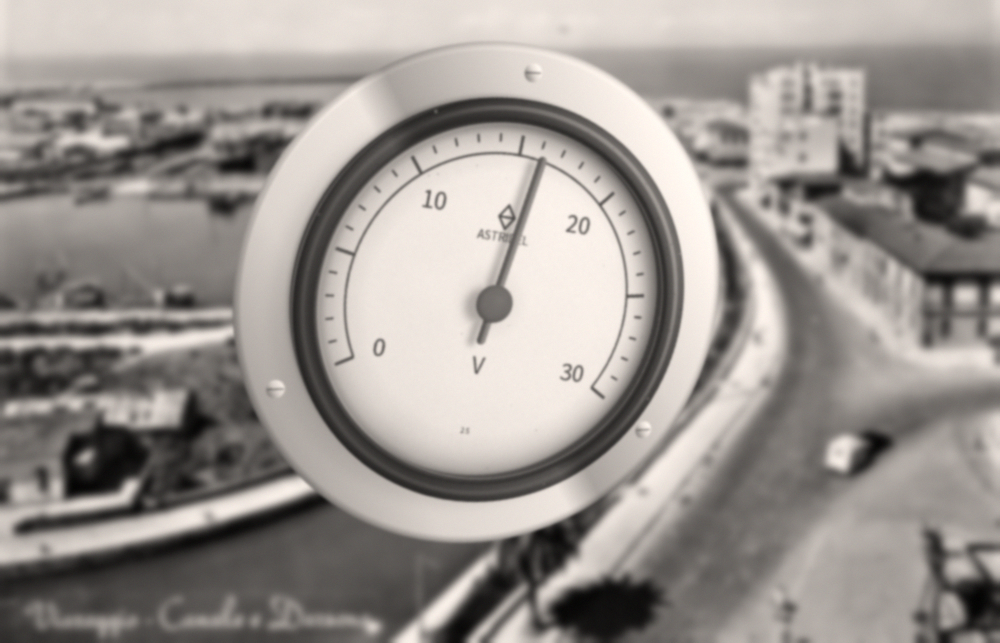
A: 16 V
